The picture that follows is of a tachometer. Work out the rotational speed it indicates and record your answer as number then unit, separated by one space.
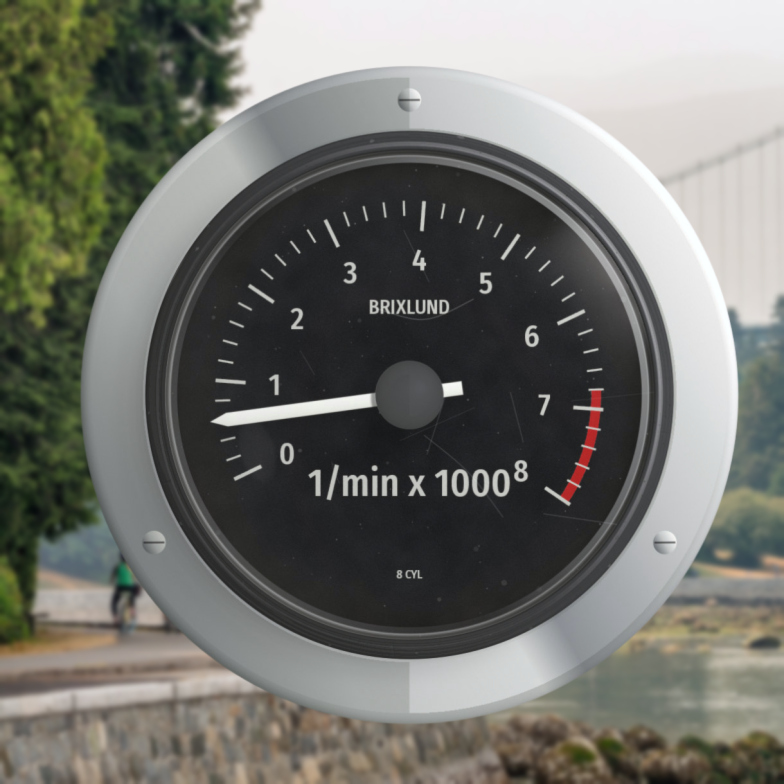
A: 600 rpm
